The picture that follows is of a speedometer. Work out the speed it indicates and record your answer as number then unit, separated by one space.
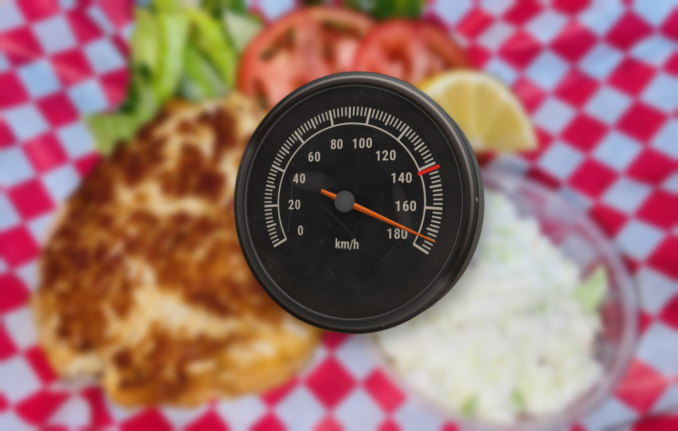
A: 174 km/h
